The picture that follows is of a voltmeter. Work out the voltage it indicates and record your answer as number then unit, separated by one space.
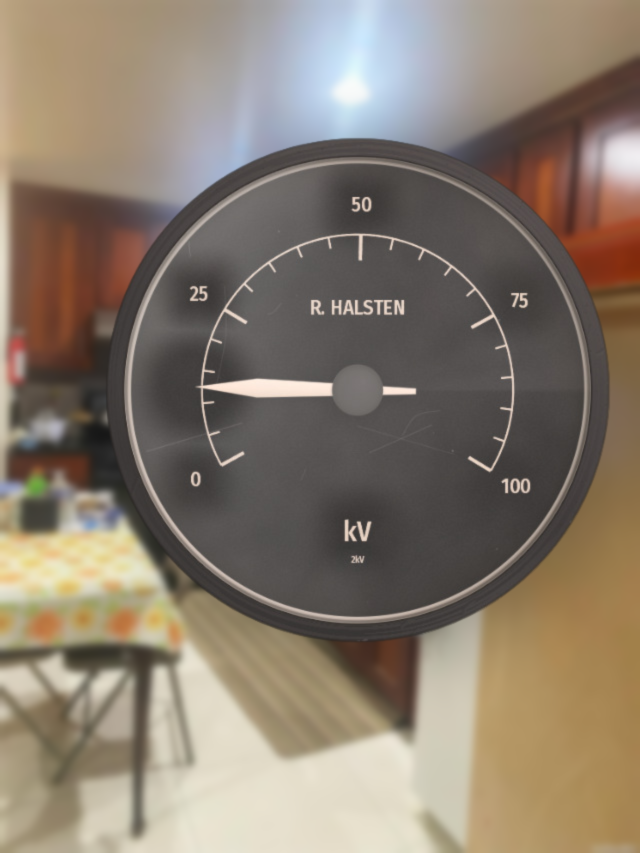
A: 12.5 kV
